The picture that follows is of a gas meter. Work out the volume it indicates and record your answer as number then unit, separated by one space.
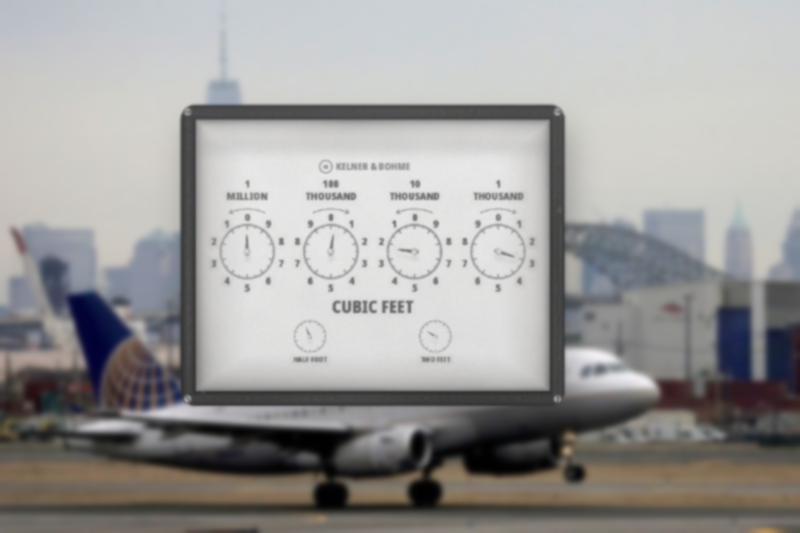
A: 2300 ft³
